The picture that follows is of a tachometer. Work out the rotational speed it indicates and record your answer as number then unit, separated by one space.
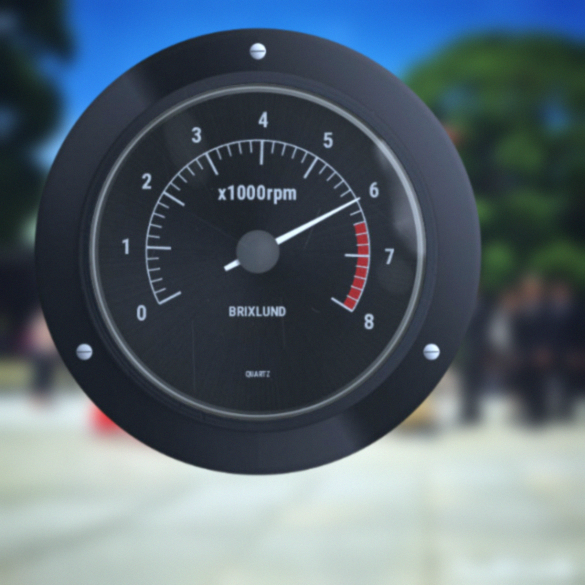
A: 6000 rpm
